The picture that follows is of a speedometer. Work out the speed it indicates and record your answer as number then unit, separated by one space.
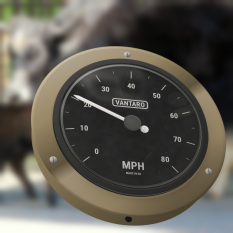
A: 20 mph
